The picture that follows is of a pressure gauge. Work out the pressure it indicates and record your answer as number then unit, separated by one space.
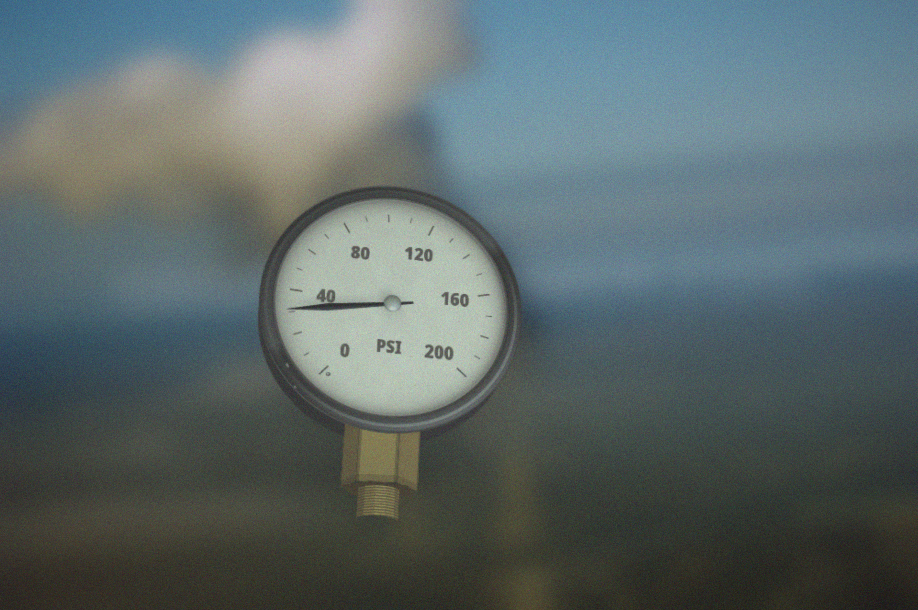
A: 30 psi
